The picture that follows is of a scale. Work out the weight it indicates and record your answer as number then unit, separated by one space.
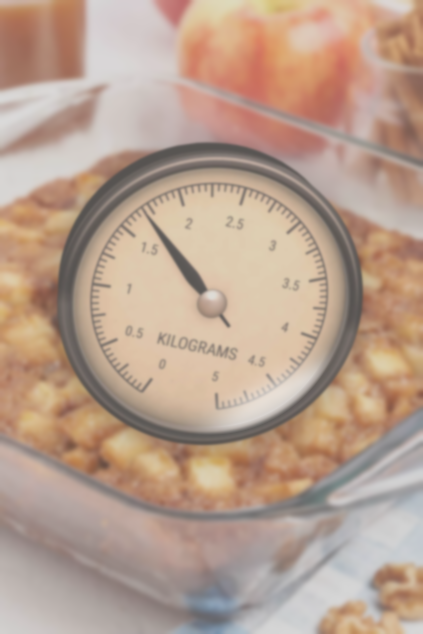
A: 1.7 kg
